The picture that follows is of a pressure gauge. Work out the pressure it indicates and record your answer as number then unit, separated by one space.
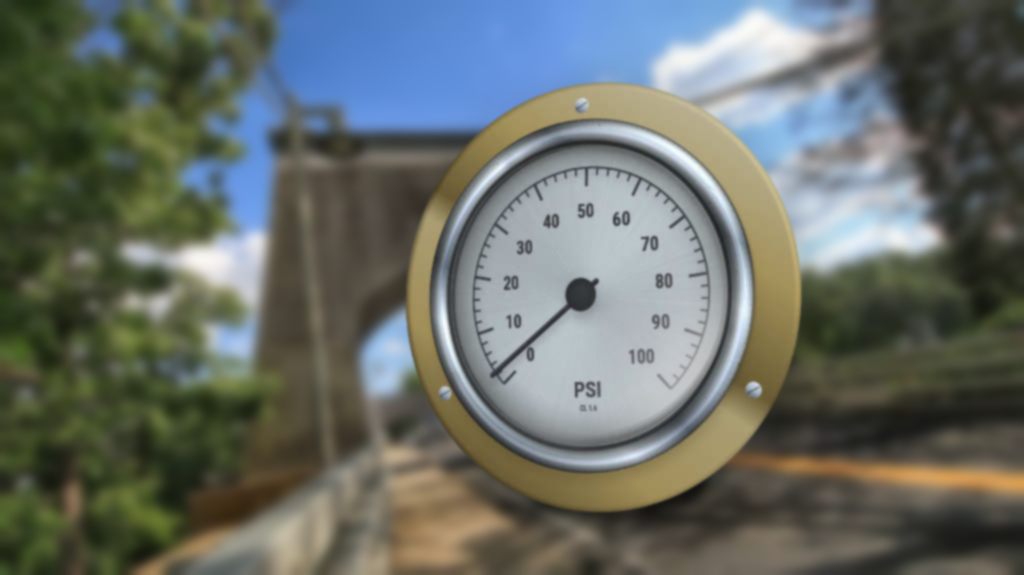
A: 2 psi
